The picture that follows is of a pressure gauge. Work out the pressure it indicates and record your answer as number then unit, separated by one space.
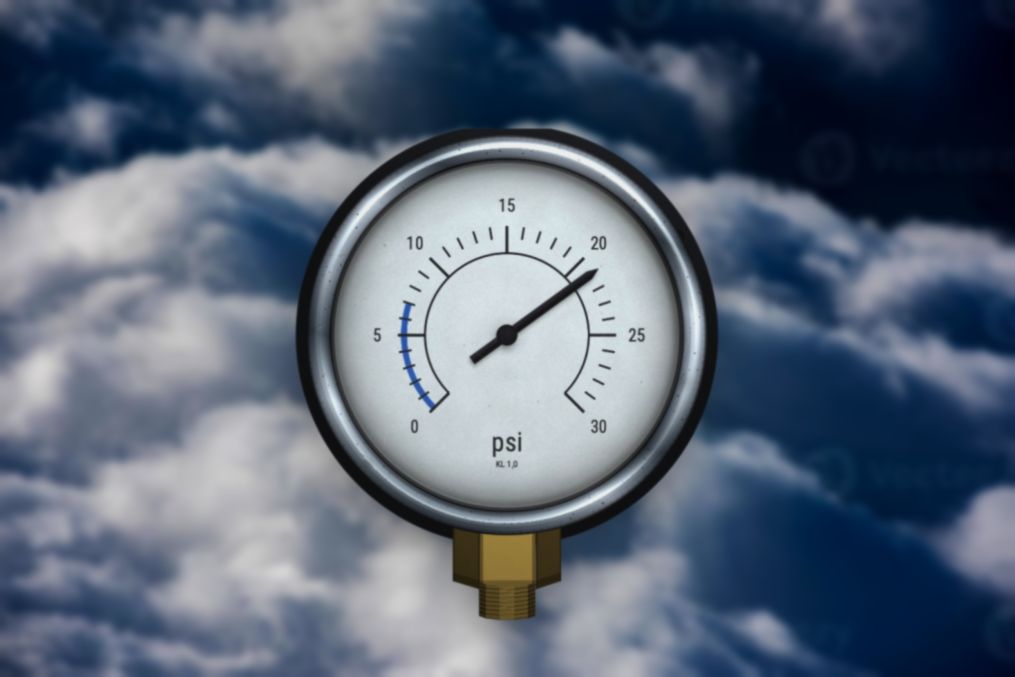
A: 21 psi
